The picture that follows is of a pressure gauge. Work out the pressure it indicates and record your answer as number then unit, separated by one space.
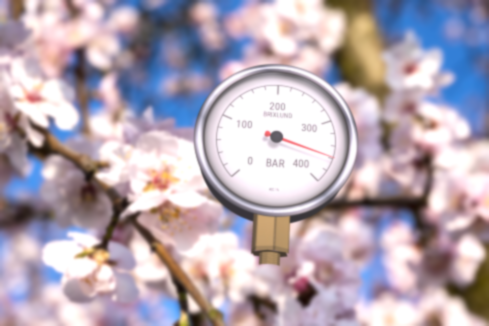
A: 360 bar
